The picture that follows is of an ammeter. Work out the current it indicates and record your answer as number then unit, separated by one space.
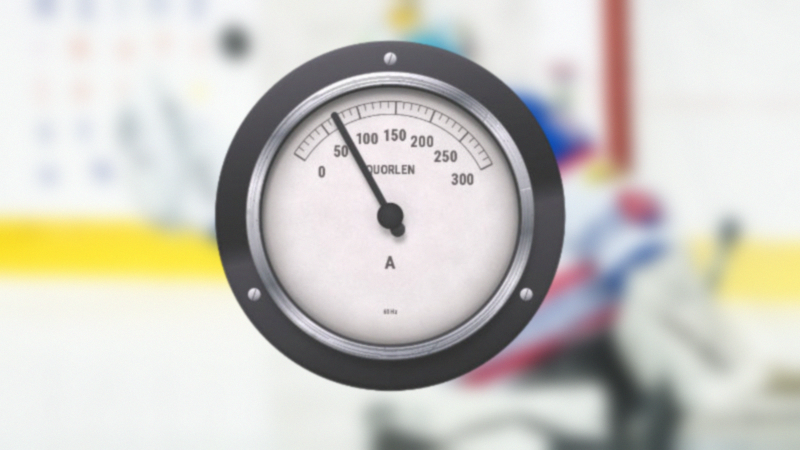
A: 70 A
